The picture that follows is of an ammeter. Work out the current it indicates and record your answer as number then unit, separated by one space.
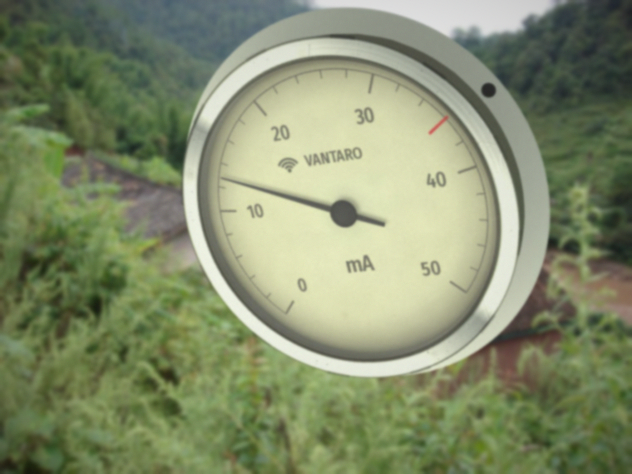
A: 13 mA
